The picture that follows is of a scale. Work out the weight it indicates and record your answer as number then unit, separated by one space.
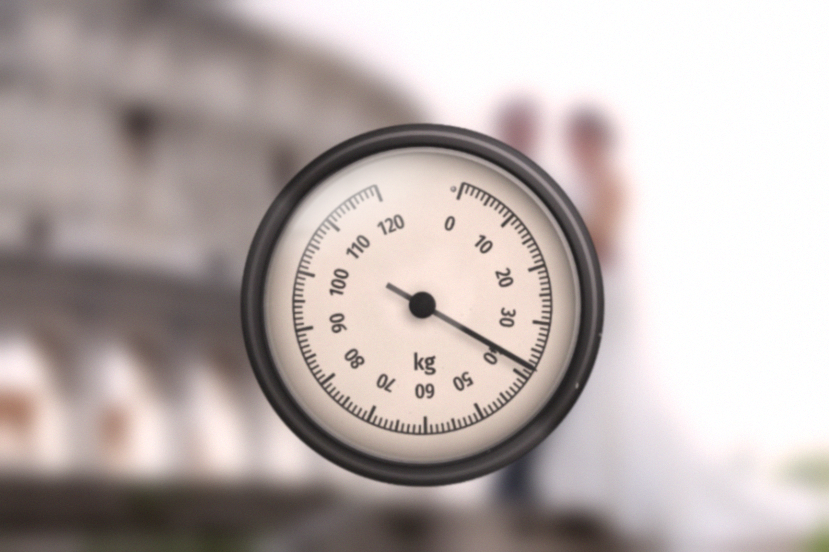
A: 38 kg
